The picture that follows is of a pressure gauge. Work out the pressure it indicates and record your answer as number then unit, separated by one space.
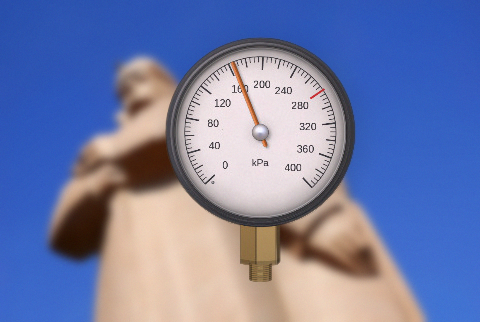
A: 165 kPa
